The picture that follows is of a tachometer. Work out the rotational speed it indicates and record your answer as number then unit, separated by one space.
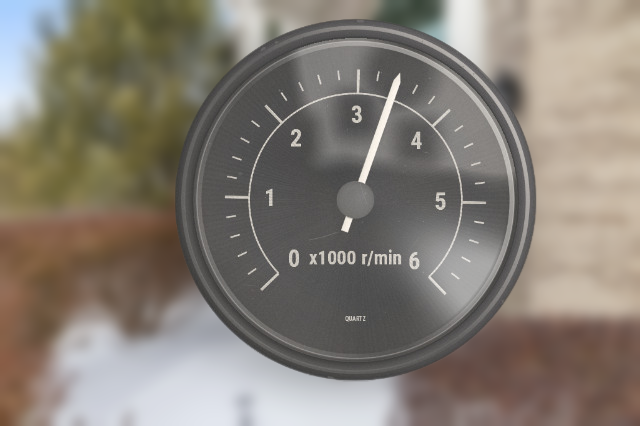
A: 3400 rpm
